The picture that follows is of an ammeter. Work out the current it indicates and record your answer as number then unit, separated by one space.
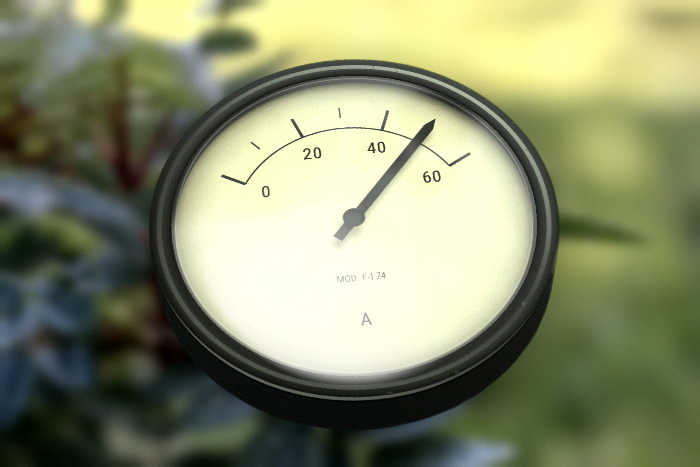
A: 50 A
